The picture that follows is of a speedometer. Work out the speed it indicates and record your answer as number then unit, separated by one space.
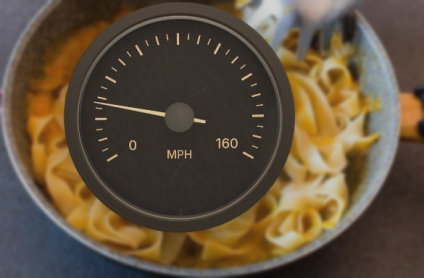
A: 27.5 mph
